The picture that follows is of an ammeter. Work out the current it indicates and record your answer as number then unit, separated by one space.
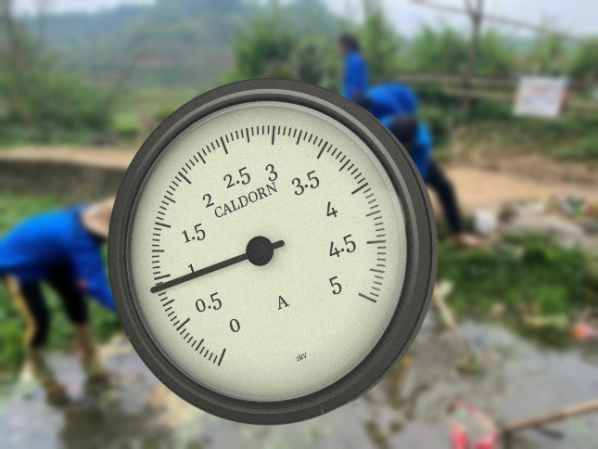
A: 0.9 A
